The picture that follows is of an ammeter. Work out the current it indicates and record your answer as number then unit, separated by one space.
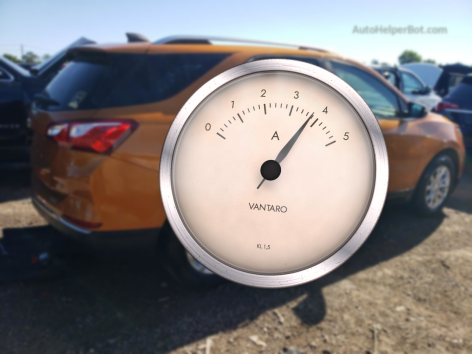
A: 3.8 A
